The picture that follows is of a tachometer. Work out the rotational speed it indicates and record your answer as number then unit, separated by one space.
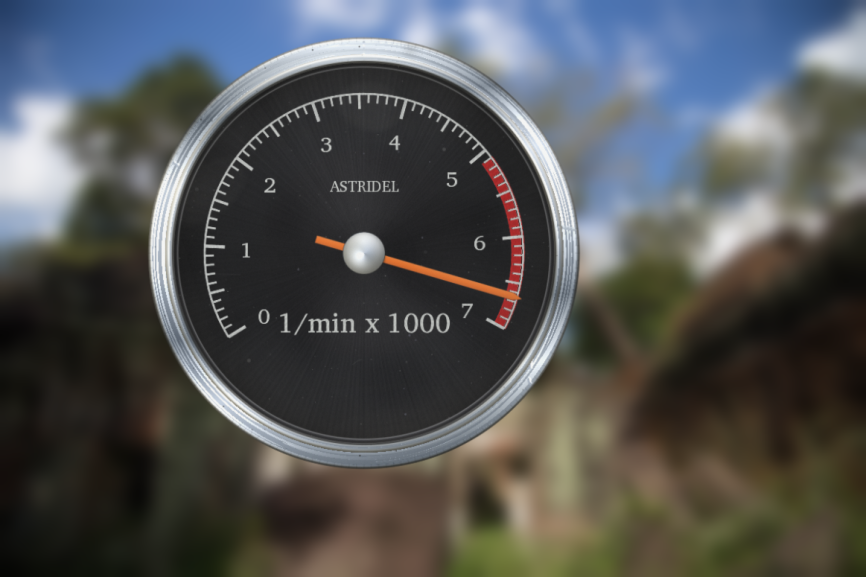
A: 6650 rpm
